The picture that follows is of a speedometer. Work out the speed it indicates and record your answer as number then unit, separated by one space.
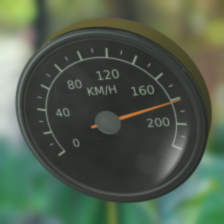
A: 180 km/h
